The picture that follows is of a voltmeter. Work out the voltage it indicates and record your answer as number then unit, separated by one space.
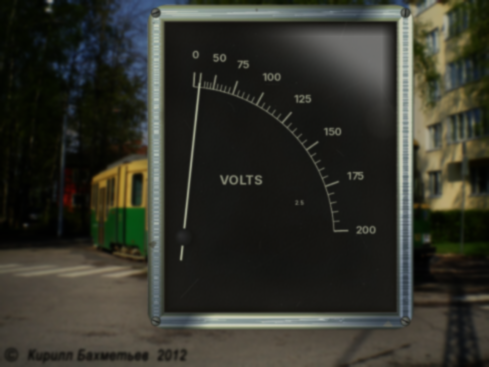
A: 25 V
